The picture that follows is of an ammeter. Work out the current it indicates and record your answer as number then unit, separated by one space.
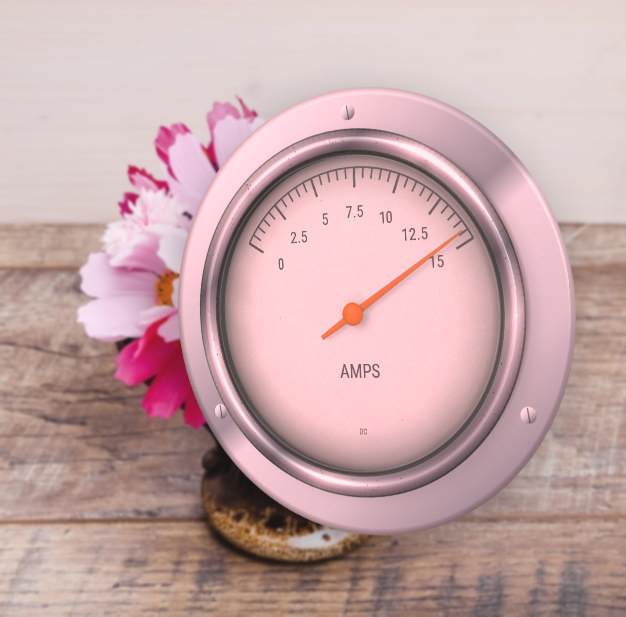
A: 14.5 A
